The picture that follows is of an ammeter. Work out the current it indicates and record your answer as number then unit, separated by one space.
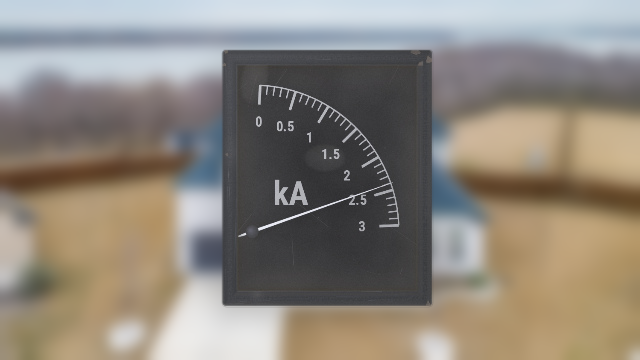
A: 2.4 kA
